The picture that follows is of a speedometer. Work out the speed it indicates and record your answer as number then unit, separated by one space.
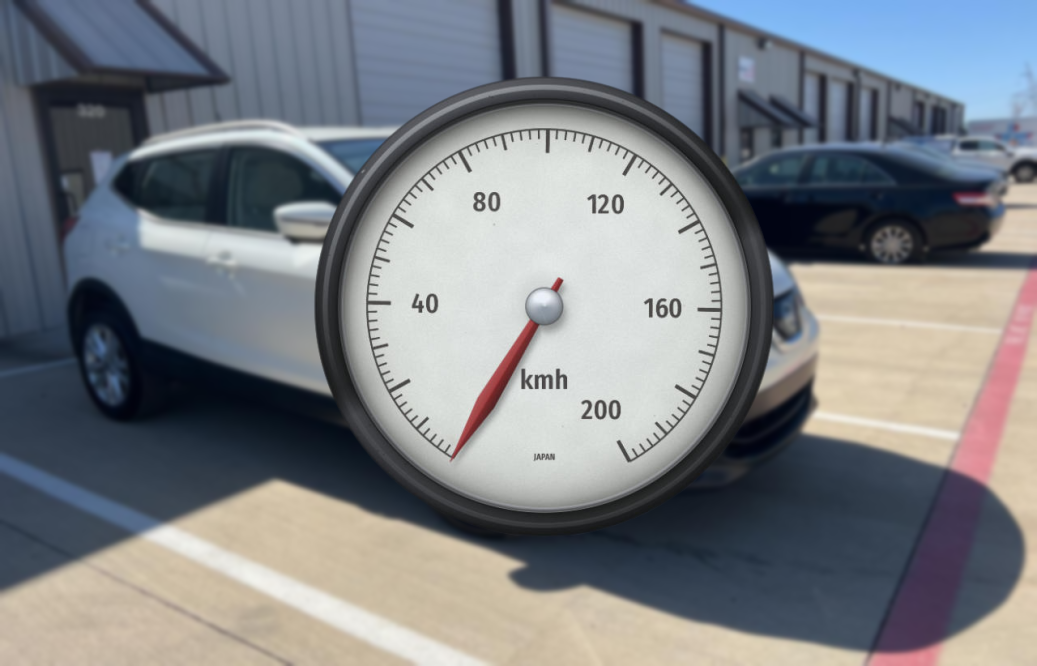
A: 0 km/h
